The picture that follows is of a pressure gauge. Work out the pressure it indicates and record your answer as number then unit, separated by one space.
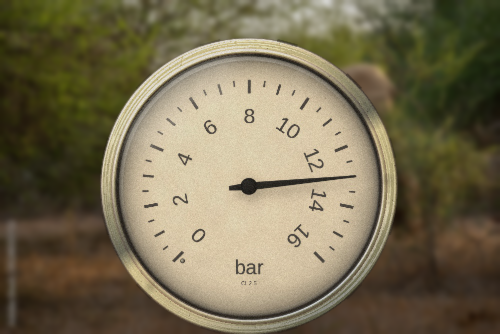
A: 13 bar
